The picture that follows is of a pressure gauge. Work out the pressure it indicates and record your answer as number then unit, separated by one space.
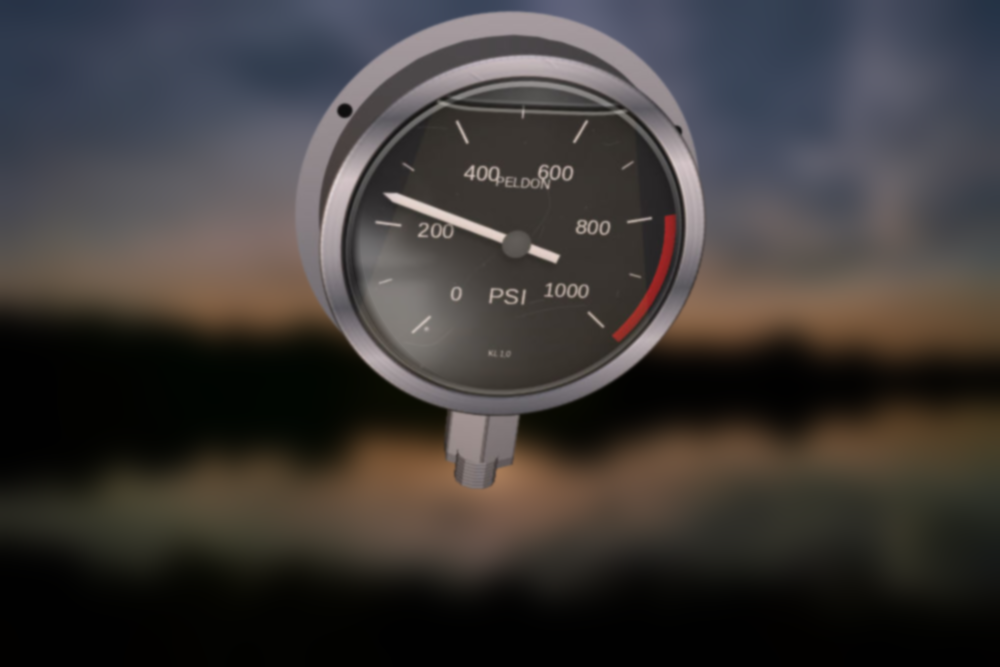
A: 250 psi
